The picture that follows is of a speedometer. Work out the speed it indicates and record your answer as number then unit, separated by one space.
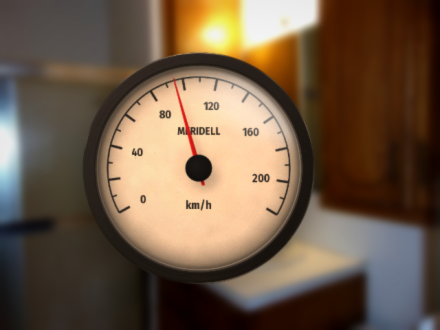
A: 95 km/h
